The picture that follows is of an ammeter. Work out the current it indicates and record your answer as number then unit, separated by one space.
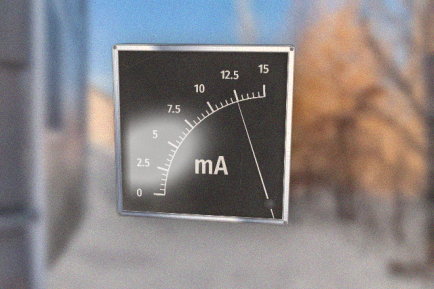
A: 12.5 mA
